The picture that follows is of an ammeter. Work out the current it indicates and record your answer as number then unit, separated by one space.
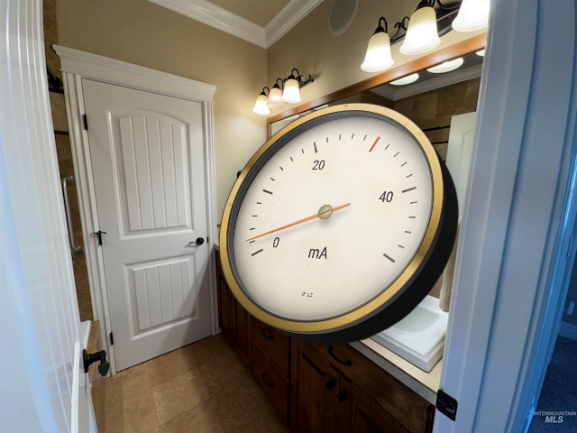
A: 2 mA
